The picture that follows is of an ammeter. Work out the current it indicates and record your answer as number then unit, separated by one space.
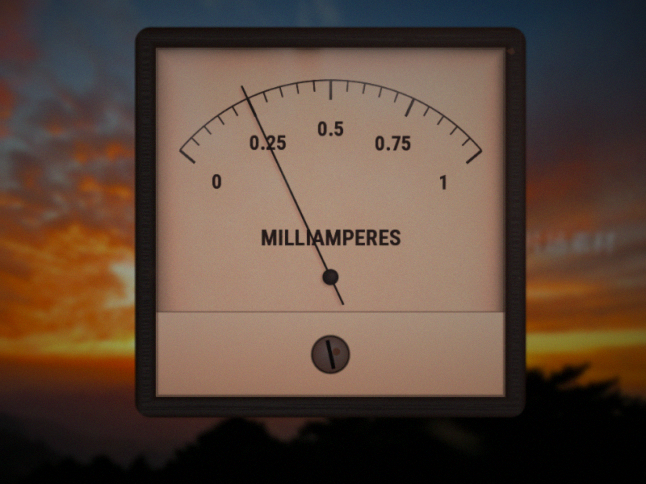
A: 0.25 mA
